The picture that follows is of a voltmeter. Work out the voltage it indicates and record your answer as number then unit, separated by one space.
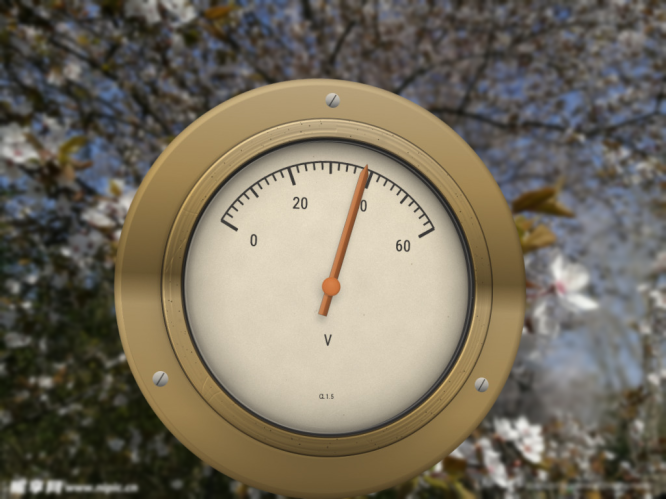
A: 38 V
